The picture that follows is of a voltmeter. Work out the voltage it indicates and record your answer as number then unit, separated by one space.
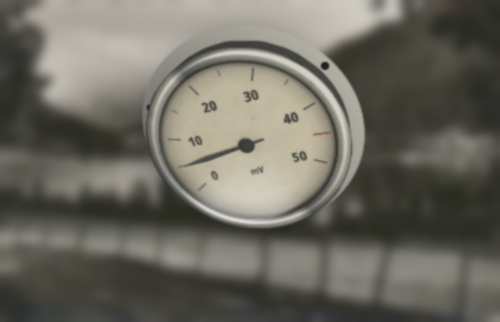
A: 5 mV
